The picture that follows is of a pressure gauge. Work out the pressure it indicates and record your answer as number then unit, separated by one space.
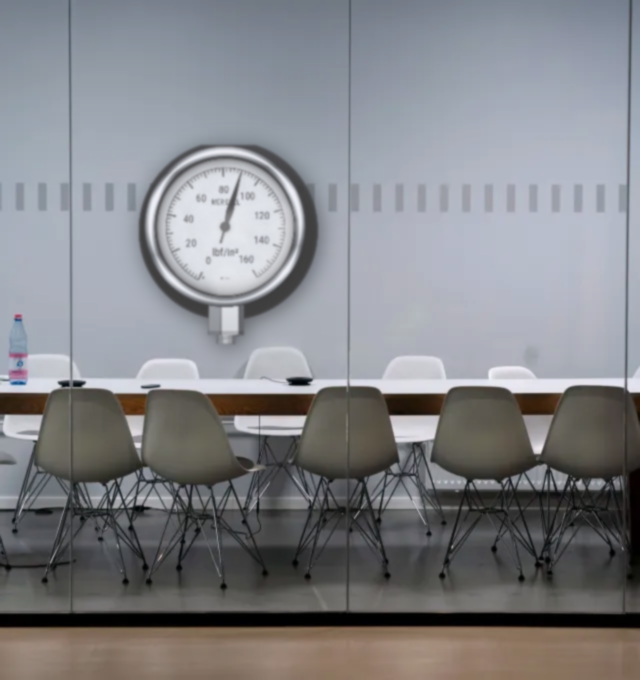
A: 90 psi
